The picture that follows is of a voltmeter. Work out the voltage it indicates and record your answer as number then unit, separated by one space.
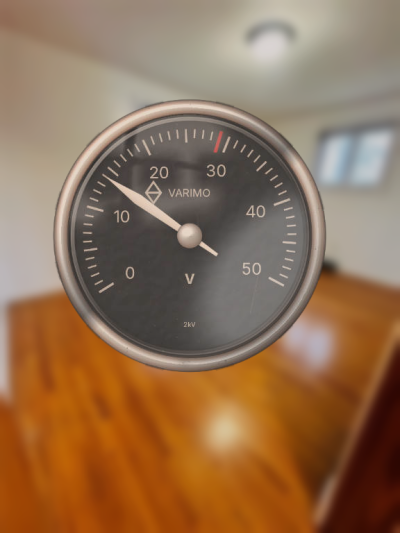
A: 14 V
